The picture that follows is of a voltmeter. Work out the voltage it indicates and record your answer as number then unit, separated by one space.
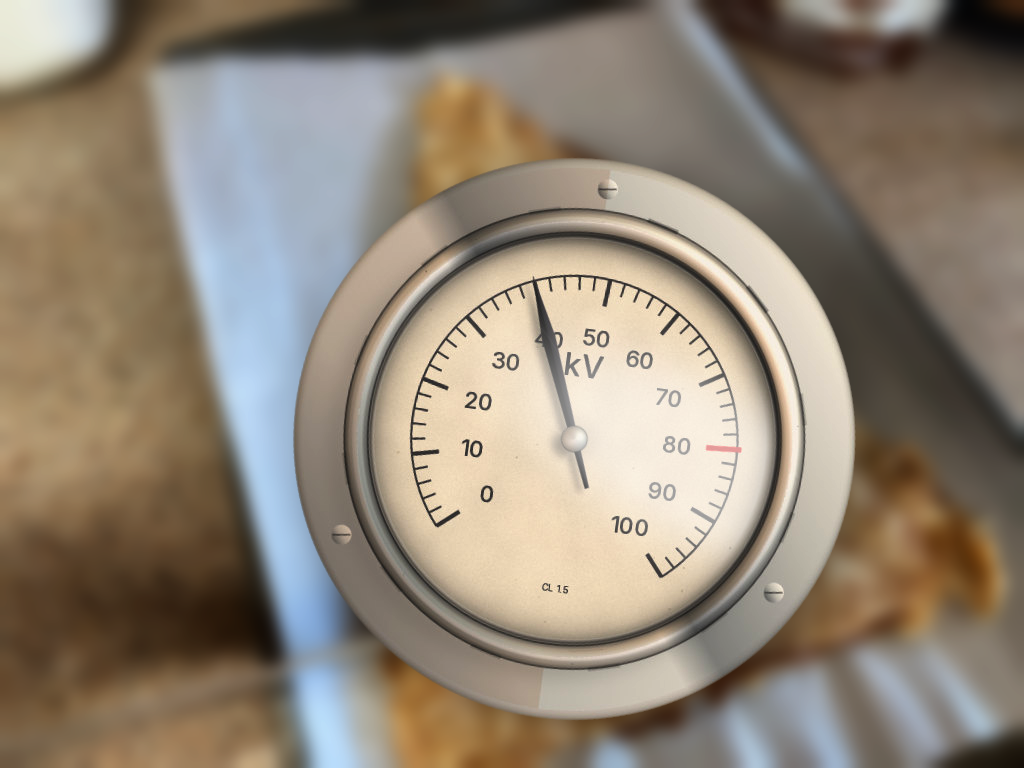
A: 40 kV
